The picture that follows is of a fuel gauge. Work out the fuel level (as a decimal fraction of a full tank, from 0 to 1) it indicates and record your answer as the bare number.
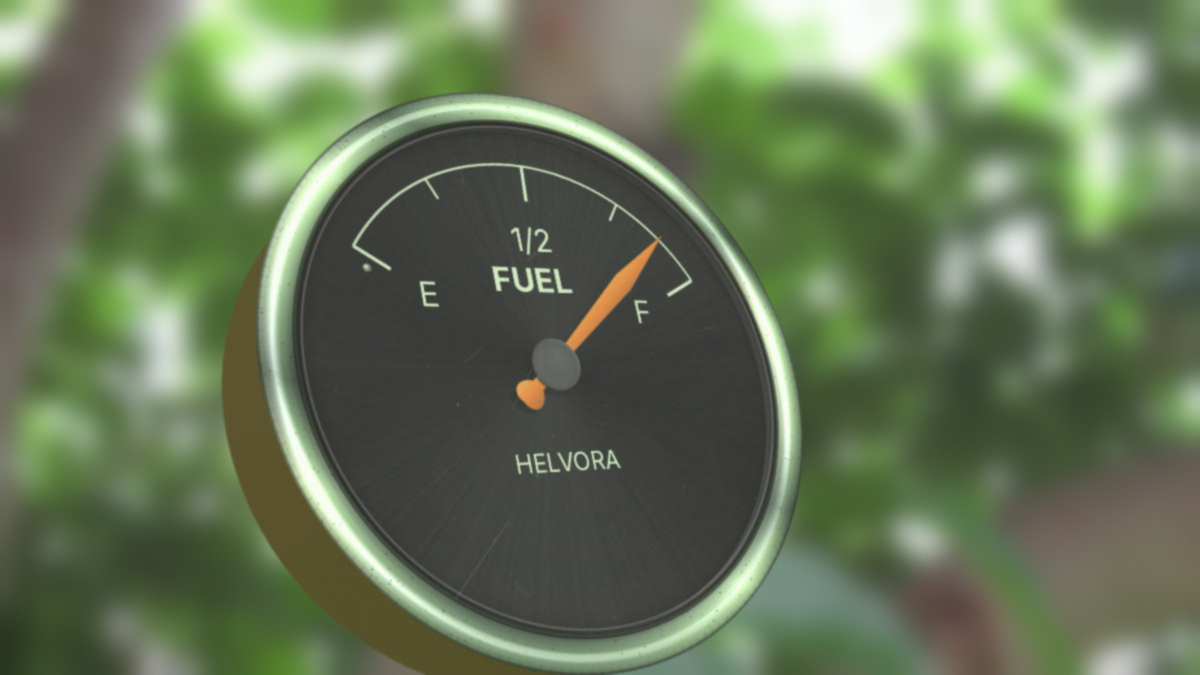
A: 0.875
